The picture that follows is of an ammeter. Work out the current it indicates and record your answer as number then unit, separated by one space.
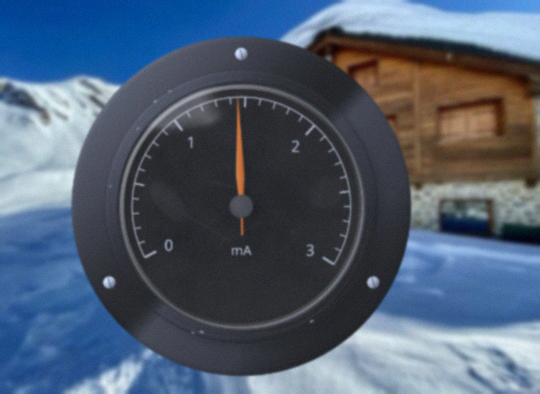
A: 1.45 mA
